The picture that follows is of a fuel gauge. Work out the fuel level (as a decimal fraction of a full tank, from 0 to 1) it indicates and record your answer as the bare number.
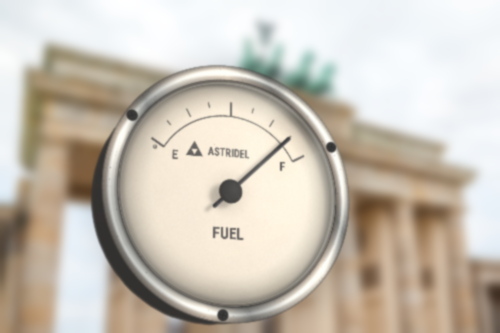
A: 0.875
